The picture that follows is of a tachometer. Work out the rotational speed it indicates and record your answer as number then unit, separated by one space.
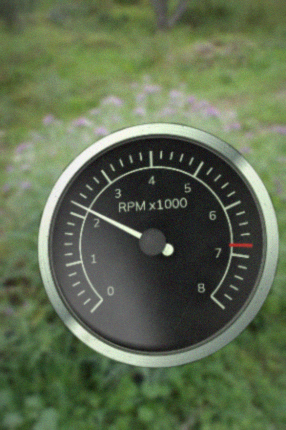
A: 2200 rpm
